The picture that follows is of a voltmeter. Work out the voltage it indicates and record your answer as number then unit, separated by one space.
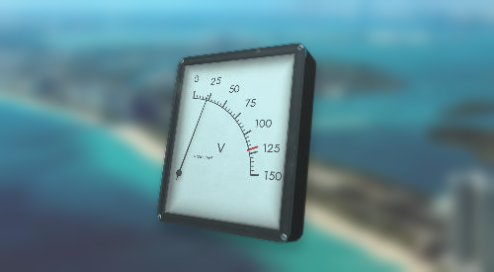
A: 25 V
